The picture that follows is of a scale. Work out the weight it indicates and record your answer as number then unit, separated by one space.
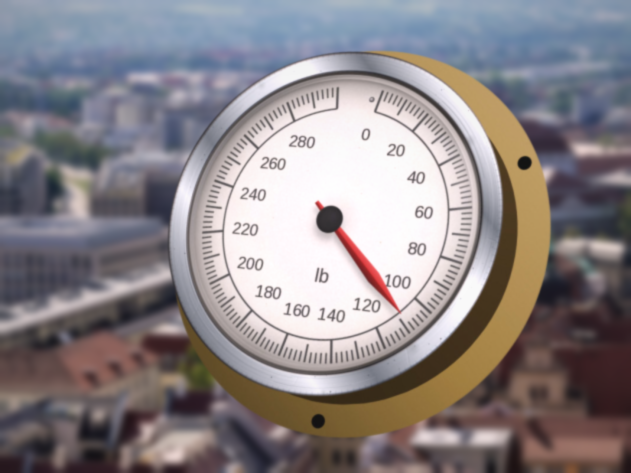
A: 108 lb
